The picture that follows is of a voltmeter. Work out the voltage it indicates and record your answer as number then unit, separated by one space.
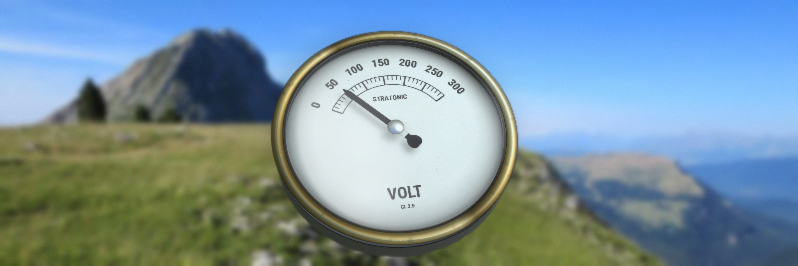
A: 50 V
